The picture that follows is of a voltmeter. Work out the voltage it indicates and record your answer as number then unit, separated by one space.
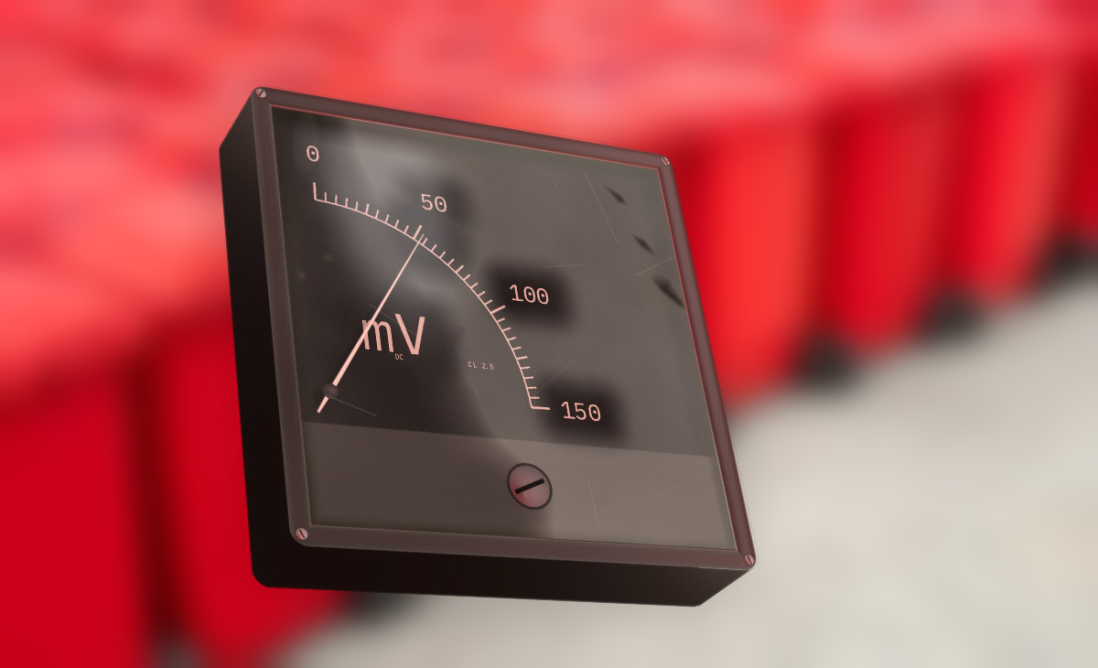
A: 52.5 mV
